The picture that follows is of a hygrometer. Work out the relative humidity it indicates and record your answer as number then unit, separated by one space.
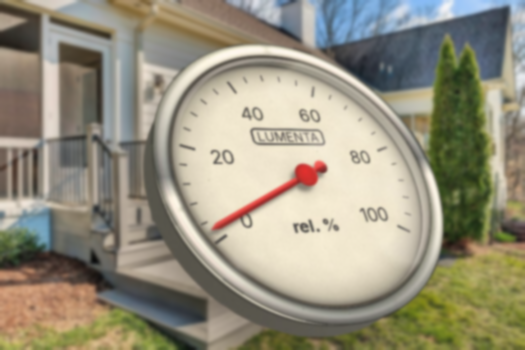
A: 2 %
